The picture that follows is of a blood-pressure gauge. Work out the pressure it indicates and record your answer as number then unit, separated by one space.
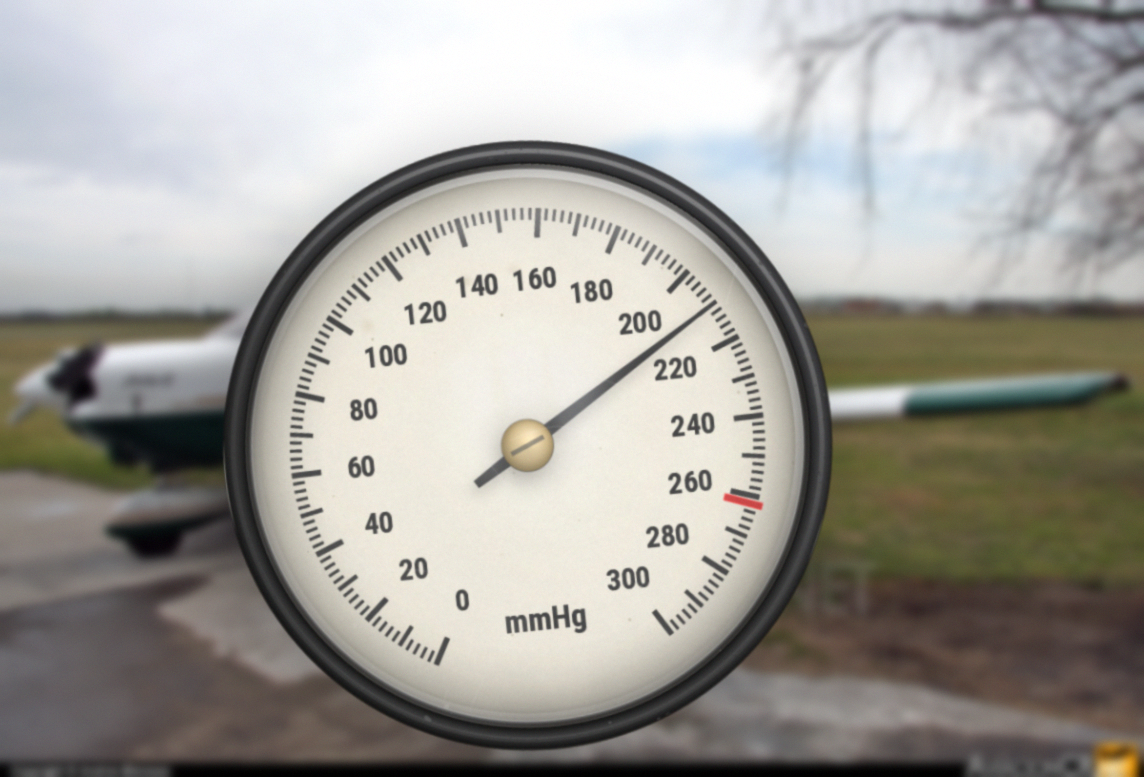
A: 210 mmHg
